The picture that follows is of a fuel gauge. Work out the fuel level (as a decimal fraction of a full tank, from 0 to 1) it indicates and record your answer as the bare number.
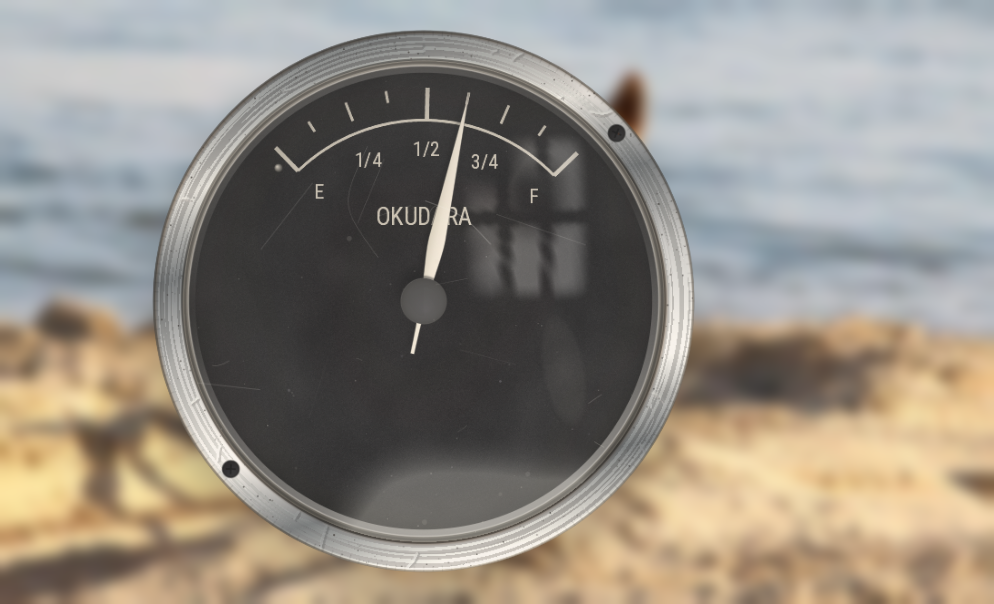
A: 0.625
